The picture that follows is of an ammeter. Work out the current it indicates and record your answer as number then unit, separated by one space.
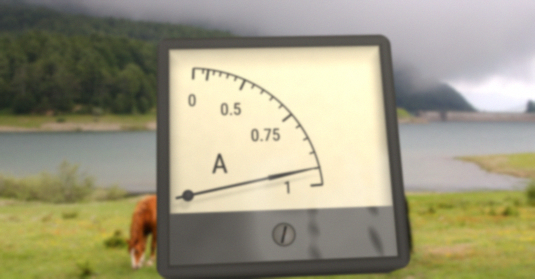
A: 0.95 A
